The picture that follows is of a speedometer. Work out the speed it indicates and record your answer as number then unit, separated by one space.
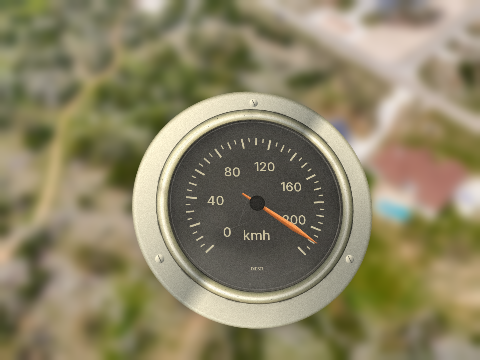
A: 210 km/h
